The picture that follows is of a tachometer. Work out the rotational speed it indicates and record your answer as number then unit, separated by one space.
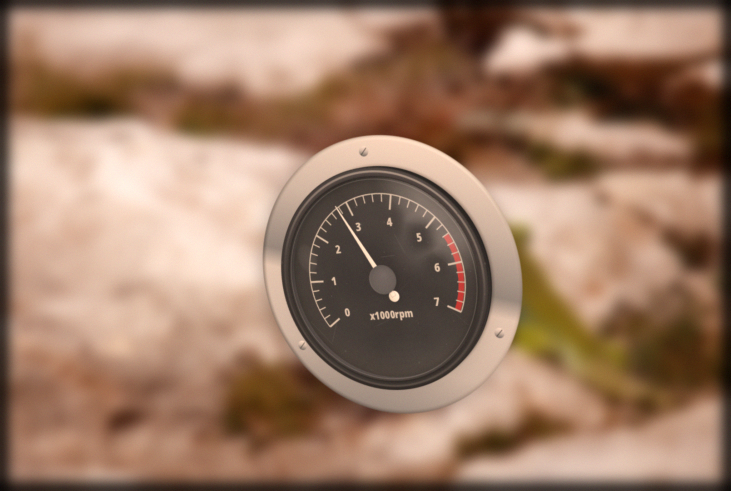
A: 2800 rpm
